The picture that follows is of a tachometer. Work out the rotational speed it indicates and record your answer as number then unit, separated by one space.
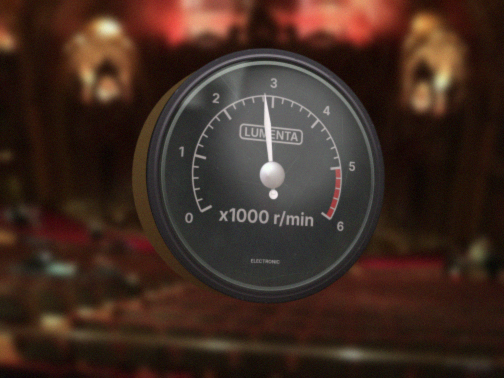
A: 2800 rpm
